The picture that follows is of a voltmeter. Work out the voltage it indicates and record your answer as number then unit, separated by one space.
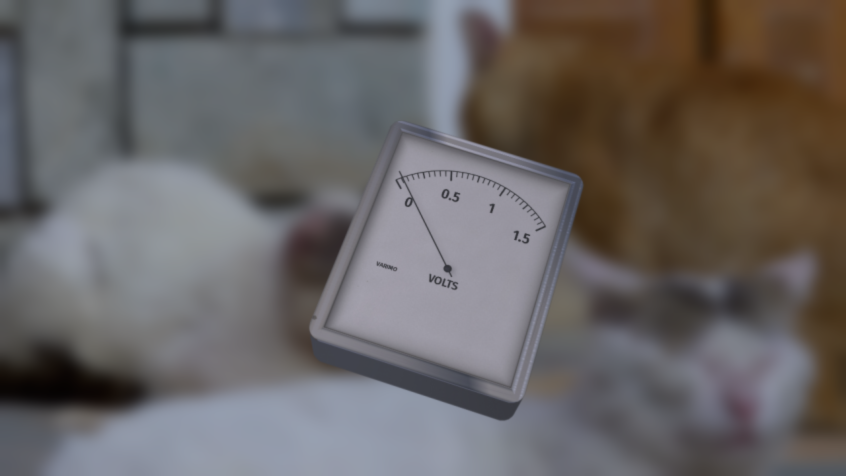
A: 0.05 V
